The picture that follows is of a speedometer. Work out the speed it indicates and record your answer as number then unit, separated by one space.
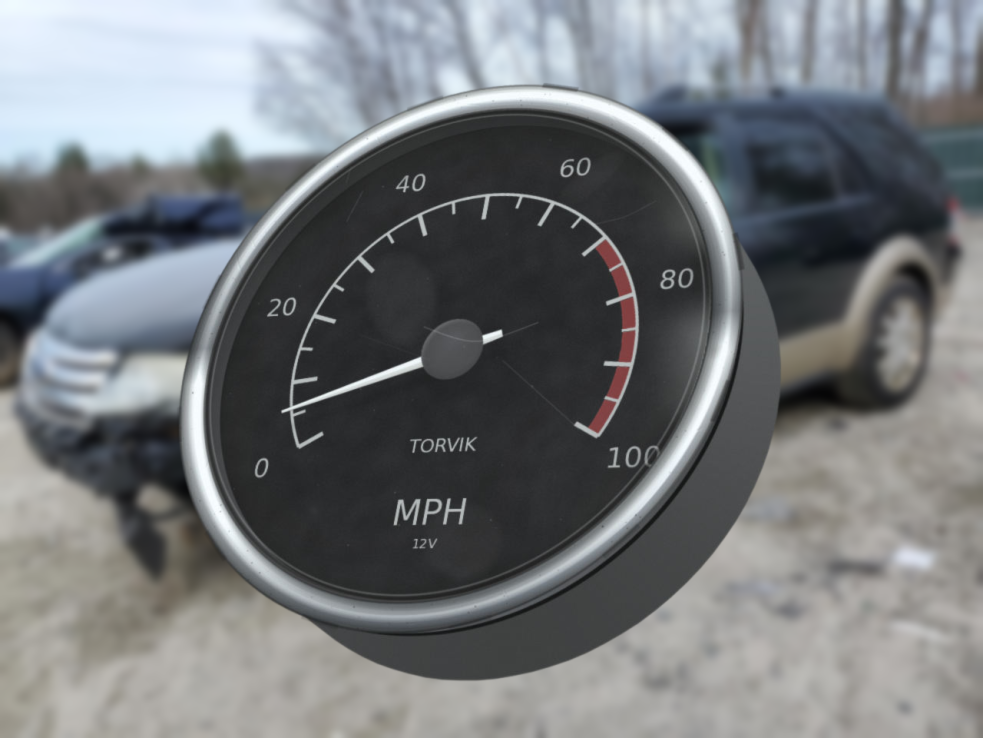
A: 5 mph
